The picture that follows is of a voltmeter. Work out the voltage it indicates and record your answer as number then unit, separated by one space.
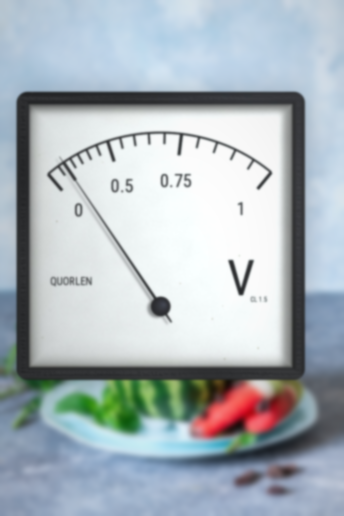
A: 0.25 V
